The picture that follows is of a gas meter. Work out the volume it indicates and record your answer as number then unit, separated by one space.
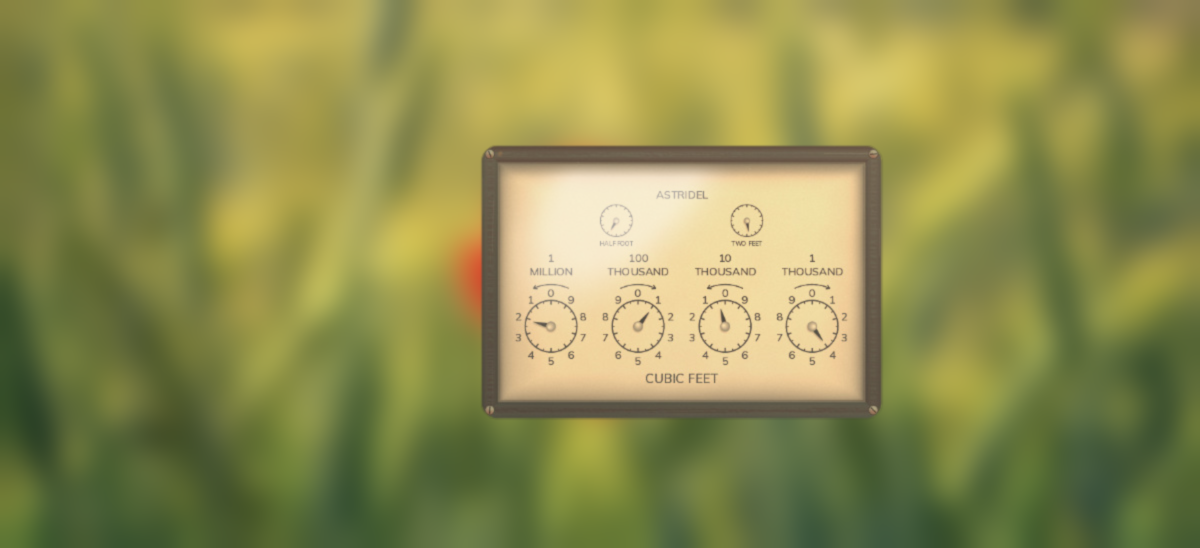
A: 210400 ft³
